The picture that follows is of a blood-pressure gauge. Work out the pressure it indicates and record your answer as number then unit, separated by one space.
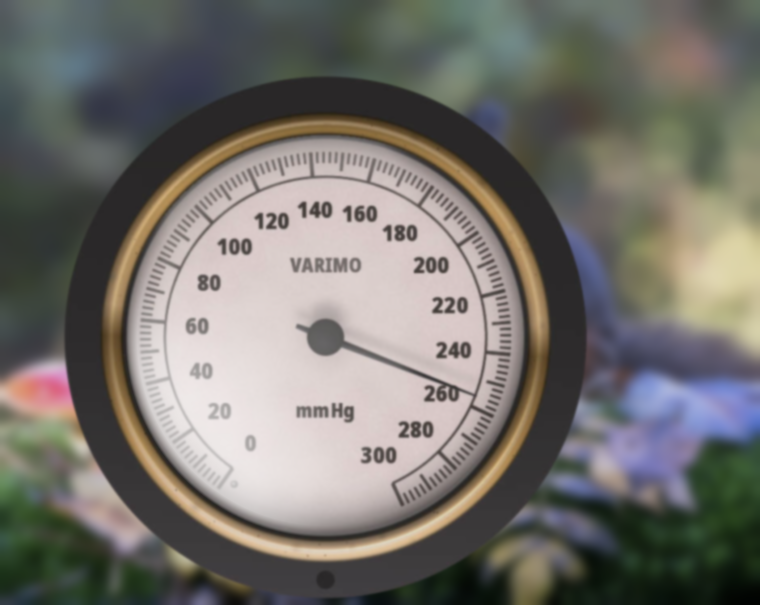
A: 256 mmHg
